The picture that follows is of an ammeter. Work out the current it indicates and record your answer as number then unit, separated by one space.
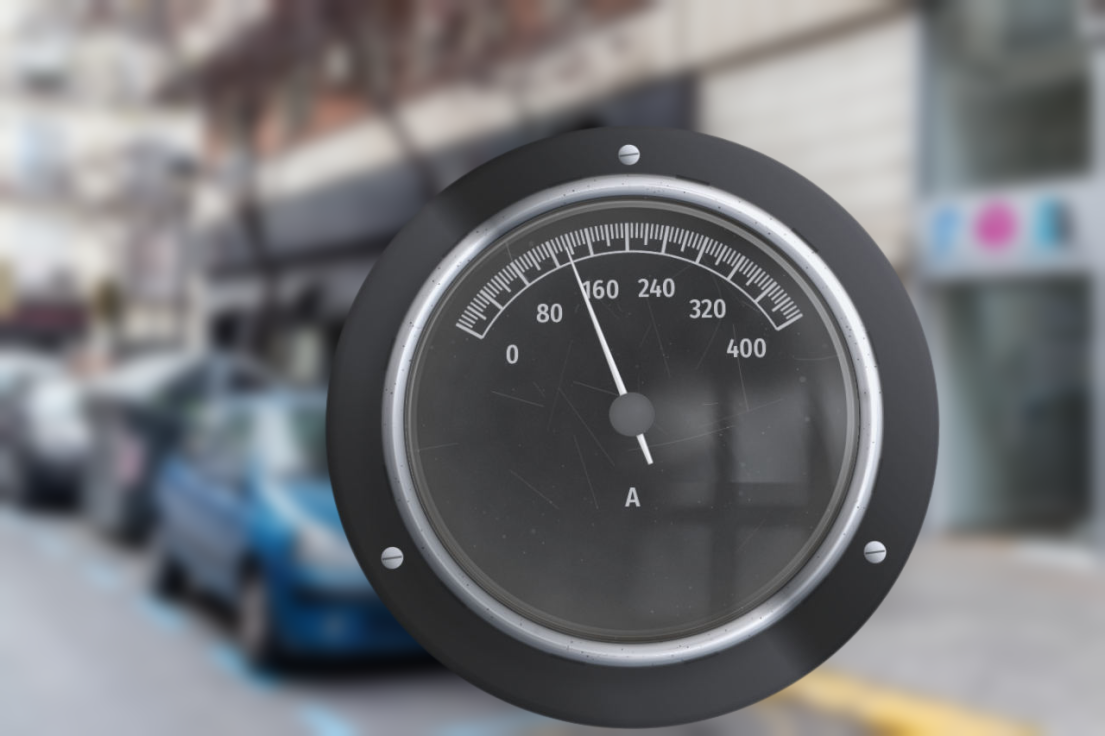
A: 135 A
